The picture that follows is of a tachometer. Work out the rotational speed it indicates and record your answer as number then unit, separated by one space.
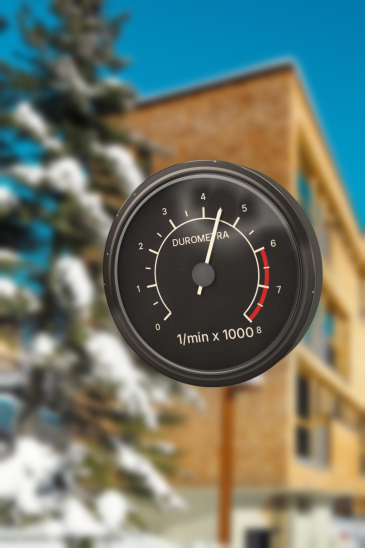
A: 4500 rpm
